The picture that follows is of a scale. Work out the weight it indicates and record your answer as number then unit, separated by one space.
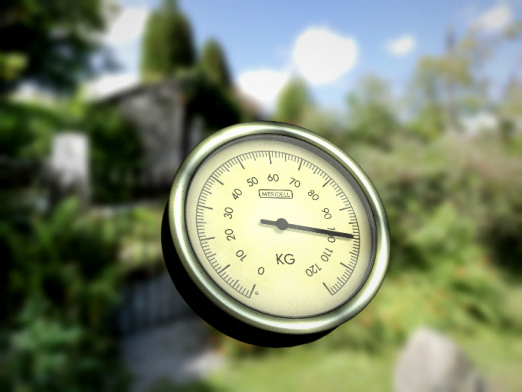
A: 100 kg
